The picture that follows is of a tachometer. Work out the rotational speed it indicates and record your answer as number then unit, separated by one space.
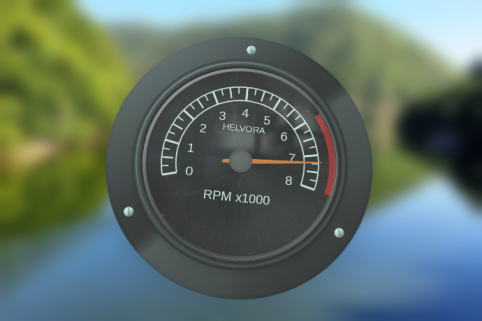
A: 7250 rpm
